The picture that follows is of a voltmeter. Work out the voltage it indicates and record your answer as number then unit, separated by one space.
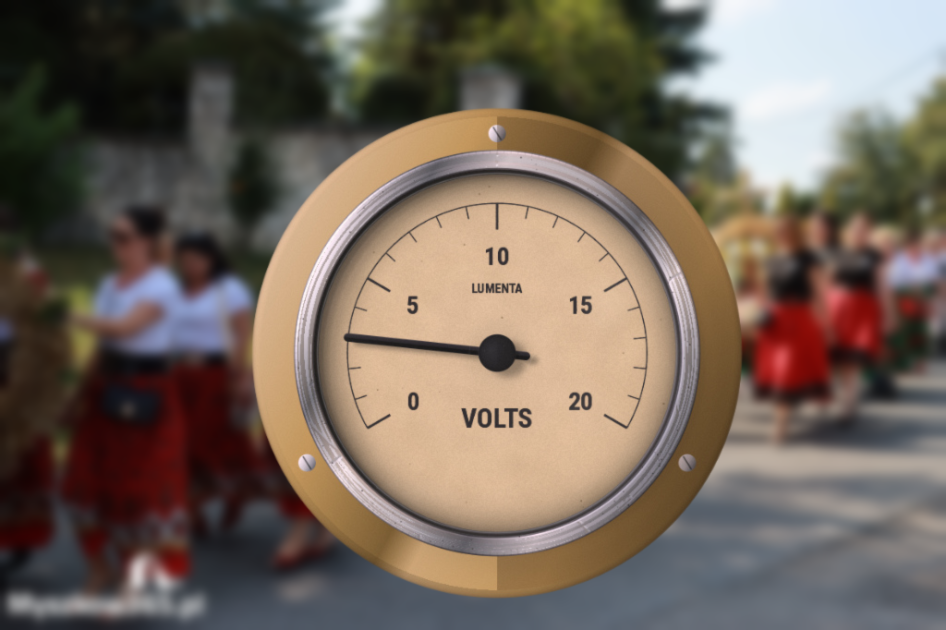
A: 3 V
